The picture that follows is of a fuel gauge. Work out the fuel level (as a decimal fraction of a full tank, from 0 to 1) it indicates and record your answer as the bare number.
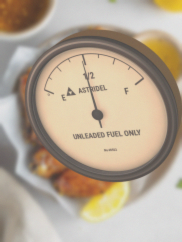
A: 0.5
